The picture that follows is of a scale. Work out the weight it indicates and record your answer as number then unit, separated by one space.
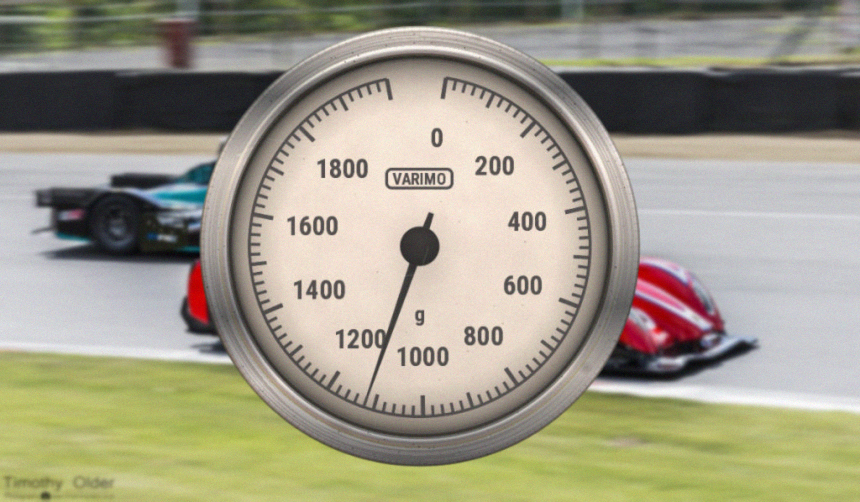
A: 1120 g
